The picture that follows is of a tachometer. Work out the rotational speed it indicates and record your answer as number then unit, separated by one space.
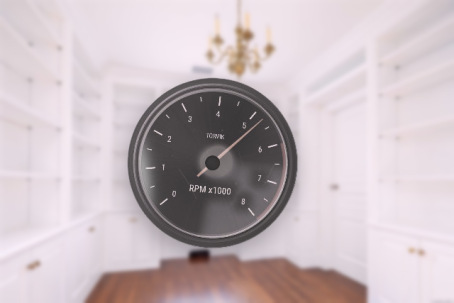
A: 5250 rpm
